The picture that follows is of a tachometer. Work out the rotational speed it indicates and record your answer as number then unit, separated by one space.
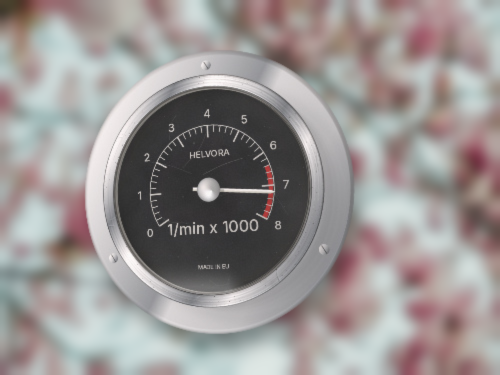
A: 7200 rpm
